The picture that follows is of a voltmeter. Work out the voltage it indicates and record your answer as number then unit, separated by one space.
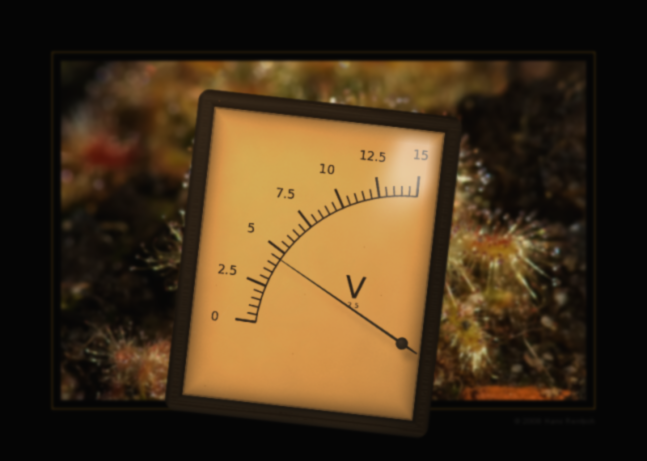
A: 4.5 V
